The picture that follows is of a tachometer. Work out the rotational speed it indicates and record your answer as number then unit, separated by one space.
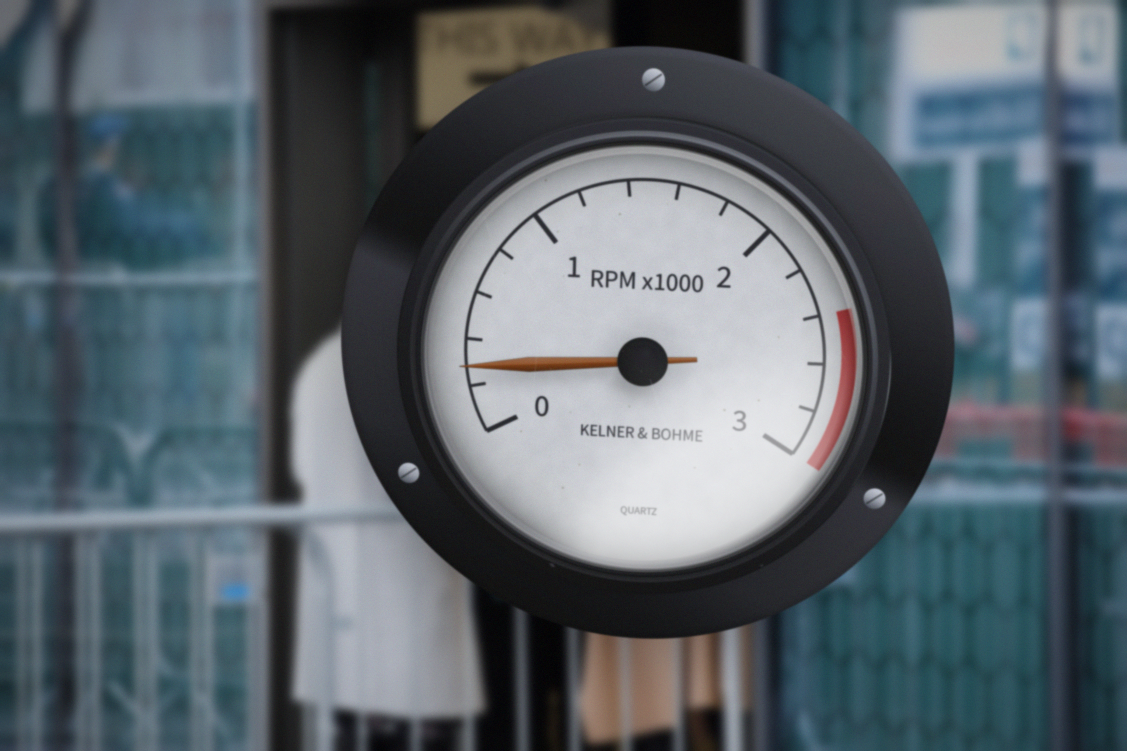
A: 300 rpm
